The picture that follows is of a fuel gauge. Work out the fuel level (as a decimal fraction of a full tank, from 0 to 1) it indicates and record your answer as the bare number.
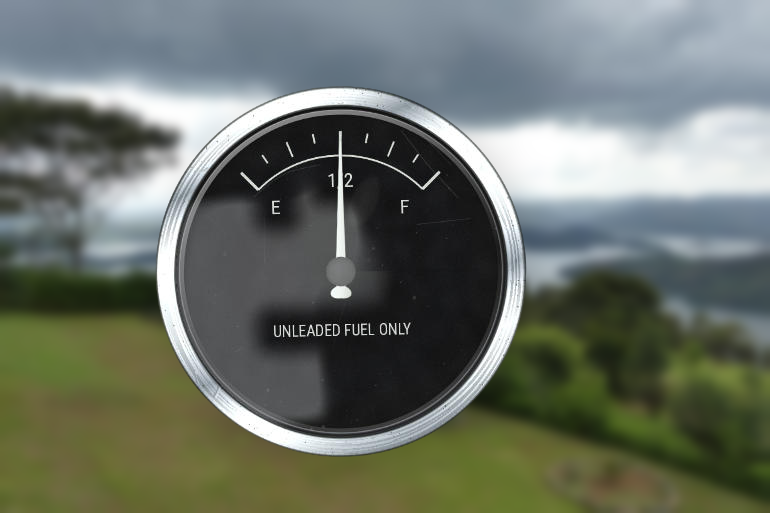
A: 0.5
